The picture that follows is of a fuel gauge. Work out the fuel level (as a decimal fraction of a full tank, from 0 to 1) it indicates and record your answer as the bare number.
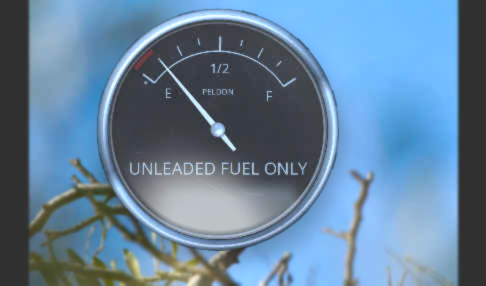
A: 0.125
